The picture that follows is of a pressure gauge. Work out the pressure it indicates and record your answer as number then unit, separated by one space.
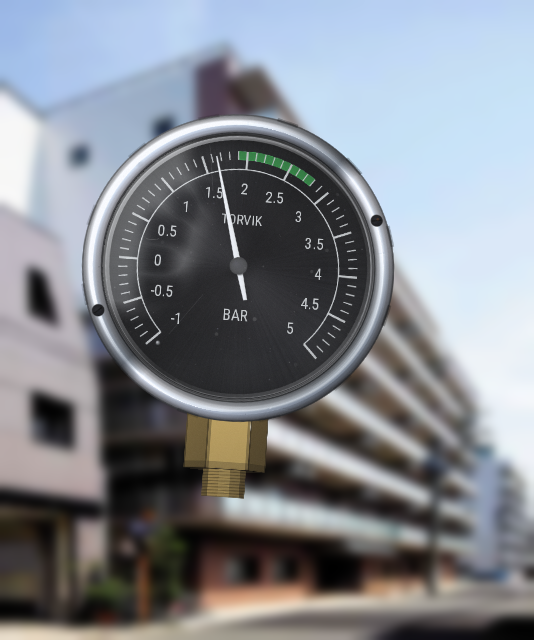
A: 1.65 bar
